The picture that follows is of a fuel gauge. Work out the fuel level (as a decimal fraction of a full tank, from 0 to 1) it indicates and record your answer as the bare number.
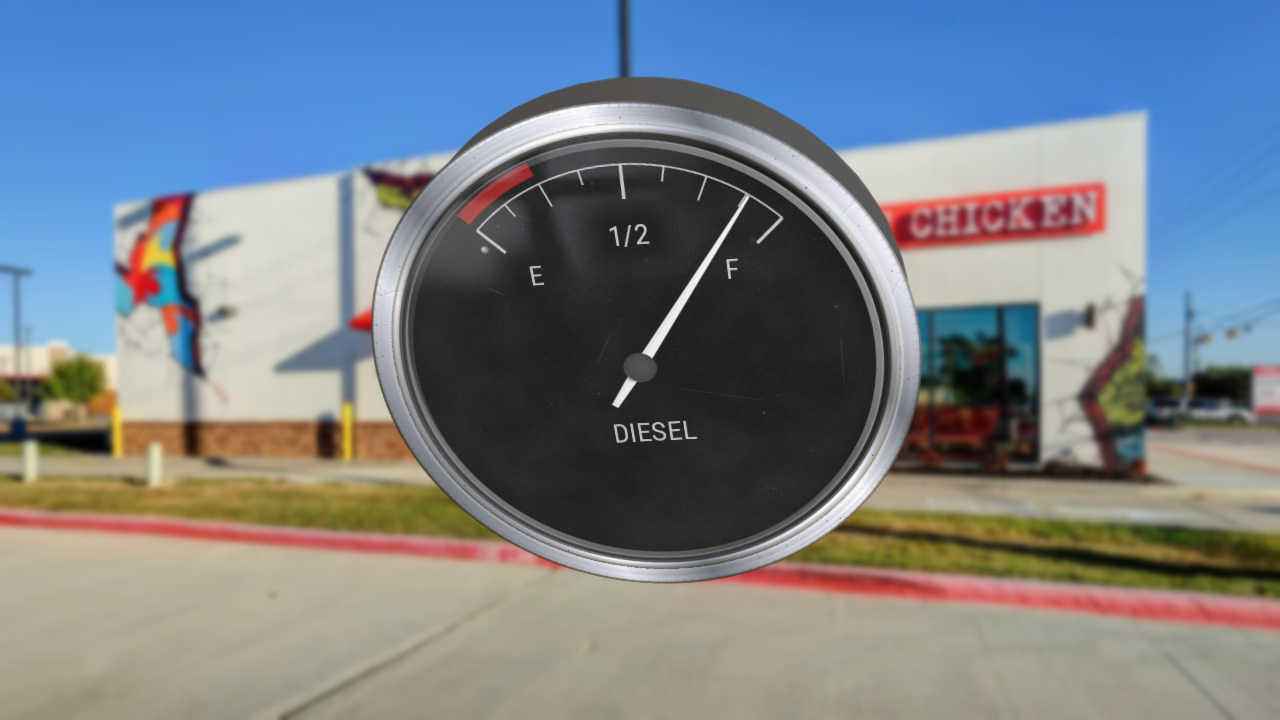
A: 0.875
